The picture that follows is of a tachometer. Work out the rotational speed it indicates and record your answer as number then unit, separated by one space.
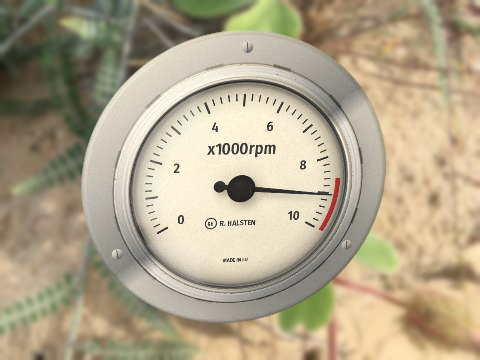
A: 9000 rpm
